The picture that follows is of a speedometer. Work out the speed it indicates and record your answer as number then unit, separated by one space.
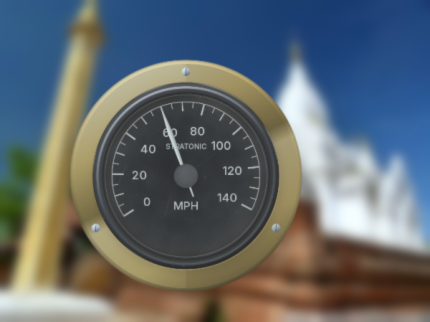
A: 60 mph
